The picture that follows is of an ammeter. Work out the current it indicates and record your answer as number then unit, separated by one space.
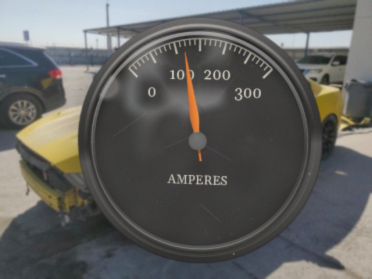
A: 120 A
